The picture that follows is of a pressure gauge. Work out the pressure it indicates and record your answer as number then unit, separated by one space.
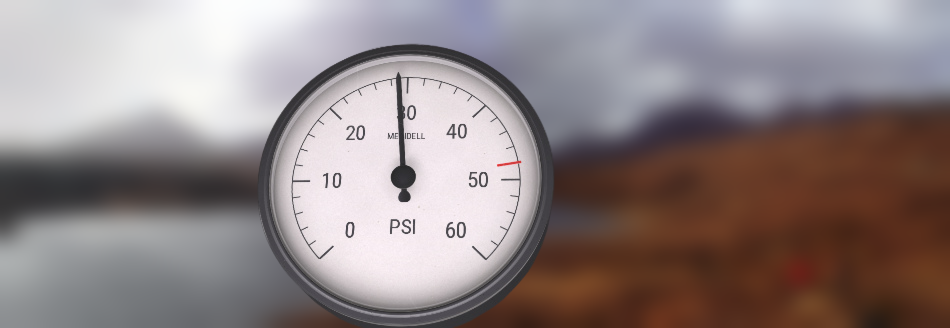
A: 29 psi
